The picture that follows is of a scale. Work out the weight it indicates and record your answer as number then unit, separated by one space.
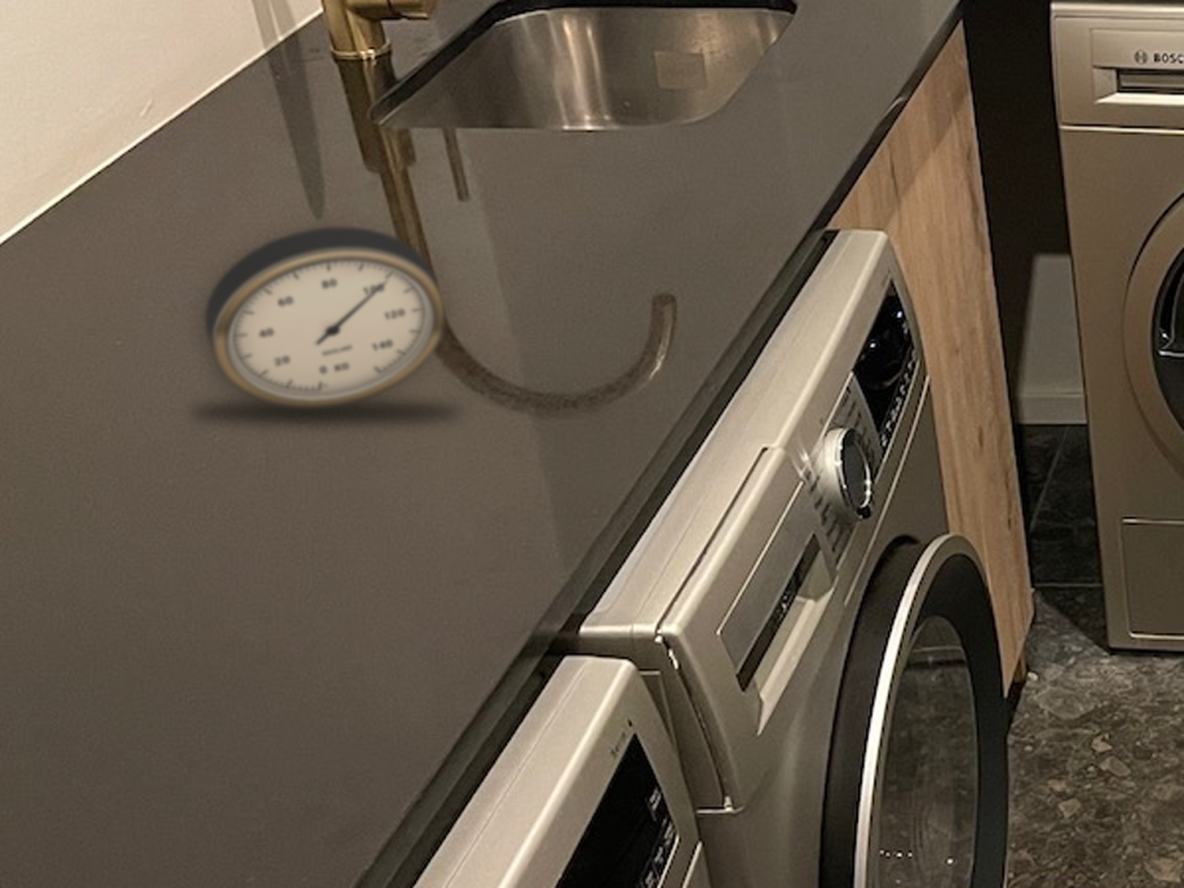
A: 100 kg
